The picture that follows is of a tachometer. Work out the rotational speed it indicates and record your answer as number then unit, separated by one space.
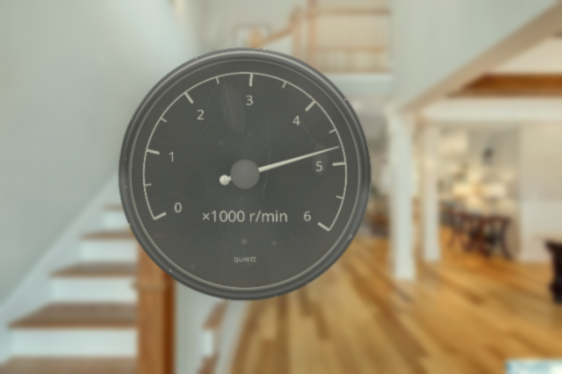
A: 4750 rpm
